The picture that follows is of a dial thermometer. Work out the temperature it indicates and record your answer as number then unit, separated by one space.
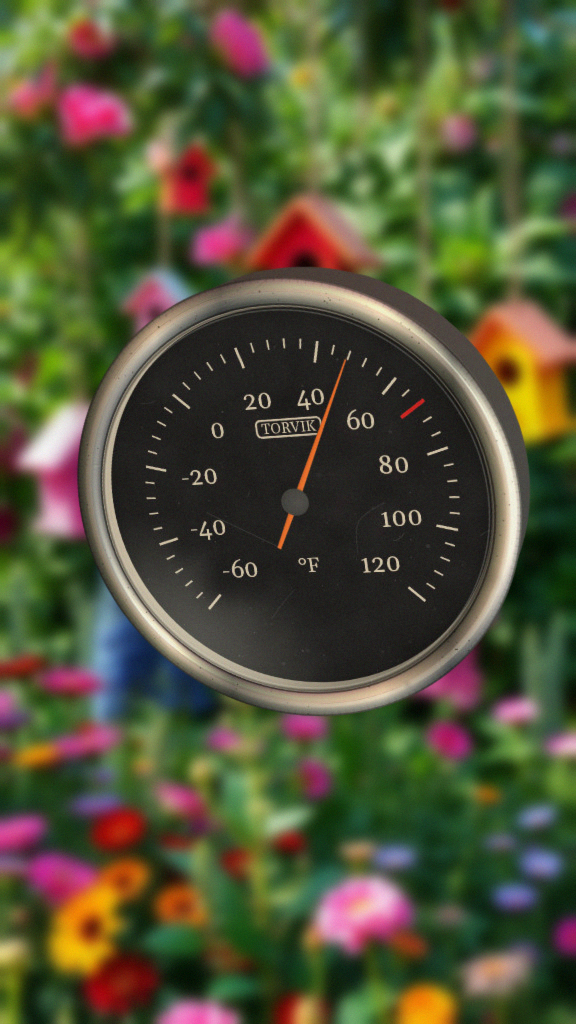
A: 48 °F
